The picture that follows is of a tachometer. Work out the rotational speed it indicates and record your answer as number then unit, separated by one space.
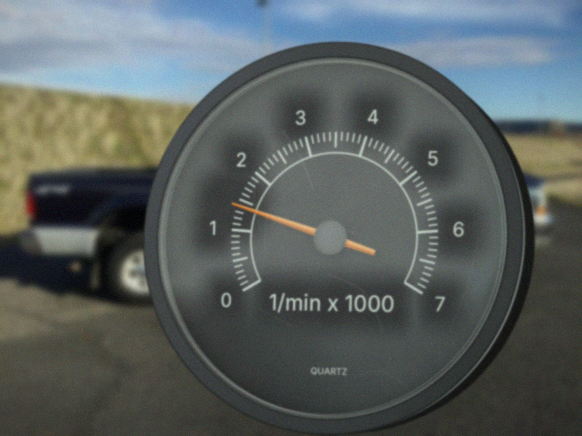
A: 1400 rpm
